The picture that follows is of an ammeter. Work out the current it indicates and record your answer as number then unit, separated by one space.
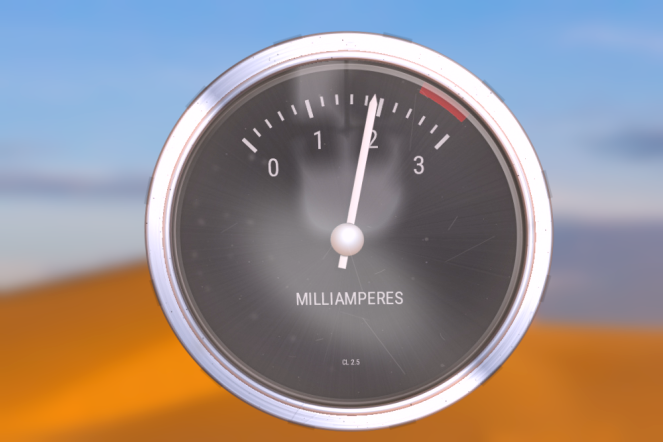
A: 1.9 mA
